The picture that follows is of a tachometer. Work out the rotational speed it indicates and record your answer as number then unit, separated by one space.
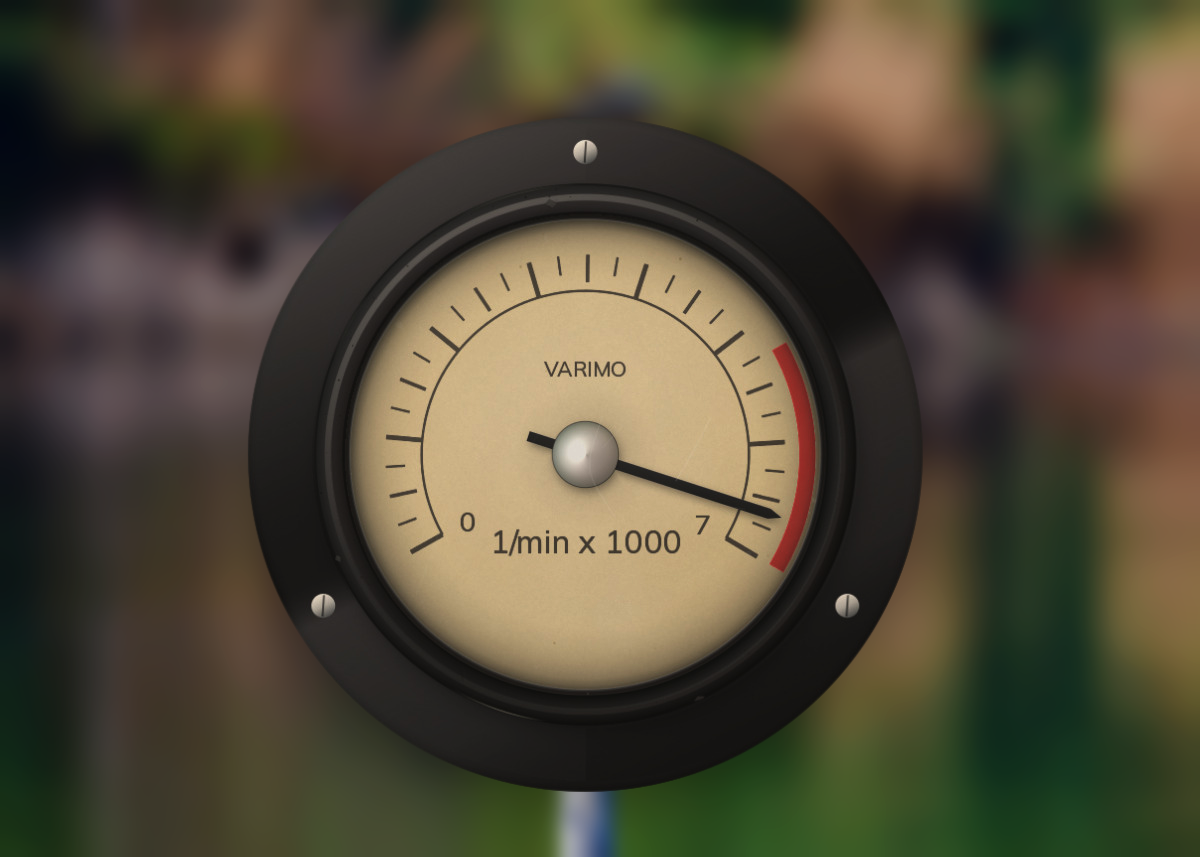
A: 6625 rpm
